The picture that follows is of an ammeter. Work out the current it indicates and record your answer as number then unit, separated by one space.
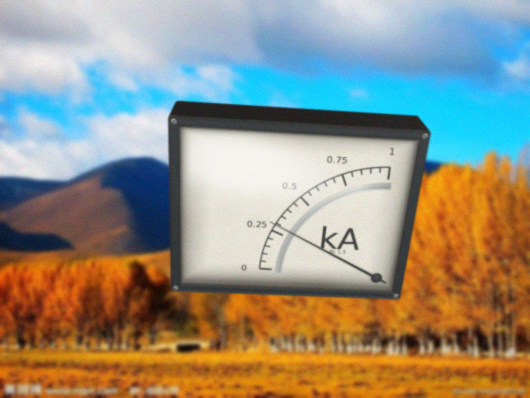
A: 0.3 kA
